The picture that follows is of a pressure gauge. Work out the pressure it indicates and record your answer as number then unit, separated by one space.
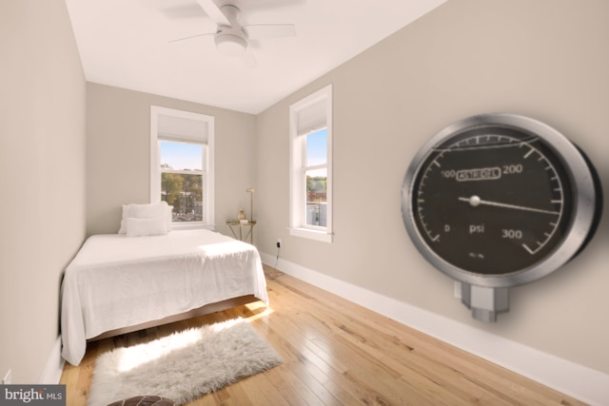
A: 260 psi
